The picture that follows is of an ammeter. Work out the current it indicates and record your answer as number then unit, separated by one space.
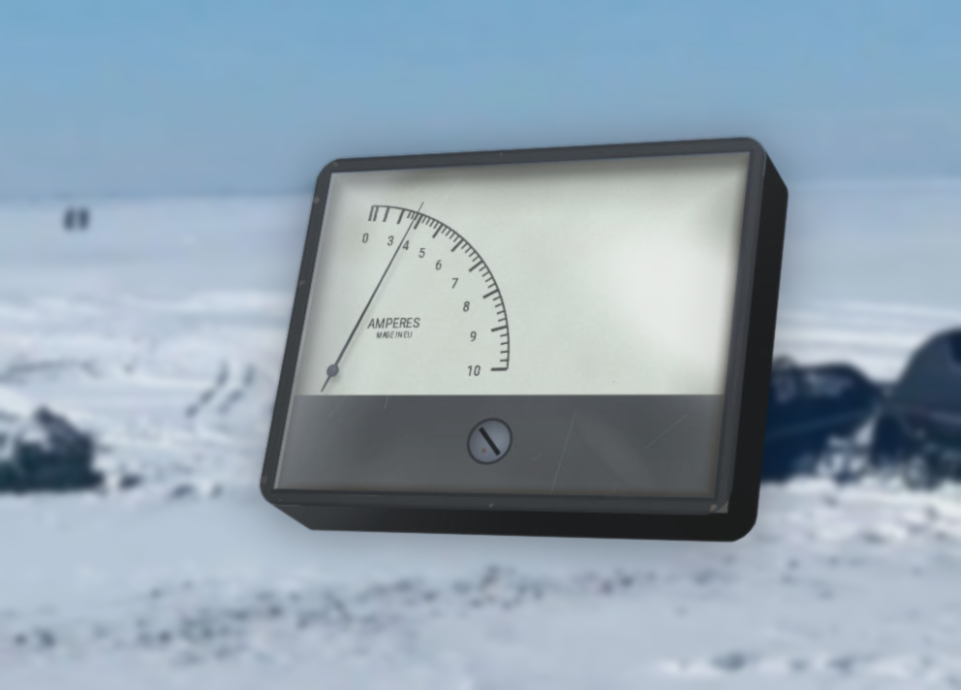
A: 4 A
